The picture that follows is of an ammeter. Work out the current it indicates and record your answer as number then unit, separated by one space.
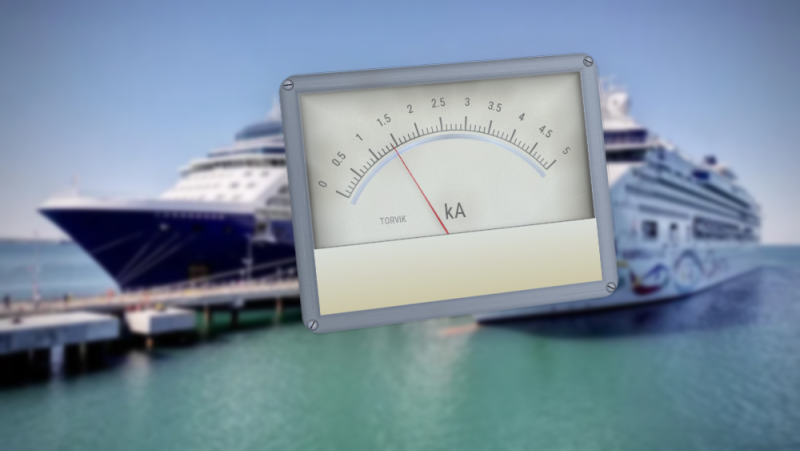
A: 1.4 kA
